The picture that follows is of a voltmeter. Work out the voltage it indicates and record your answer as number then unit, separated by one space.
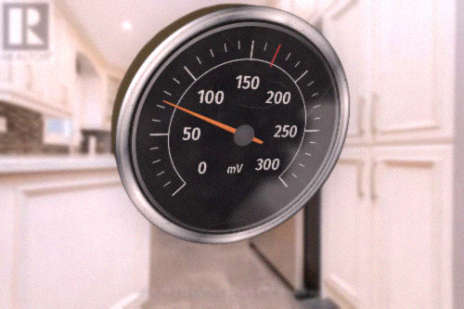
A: 75 mV
